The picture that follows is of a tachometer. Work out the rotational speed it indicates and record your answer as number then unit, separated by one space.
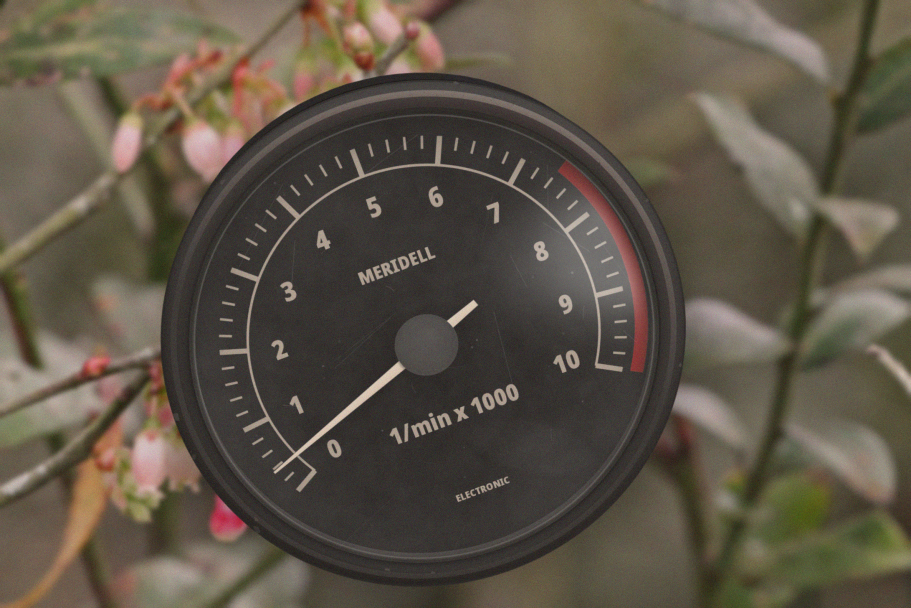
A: 400 rpm
